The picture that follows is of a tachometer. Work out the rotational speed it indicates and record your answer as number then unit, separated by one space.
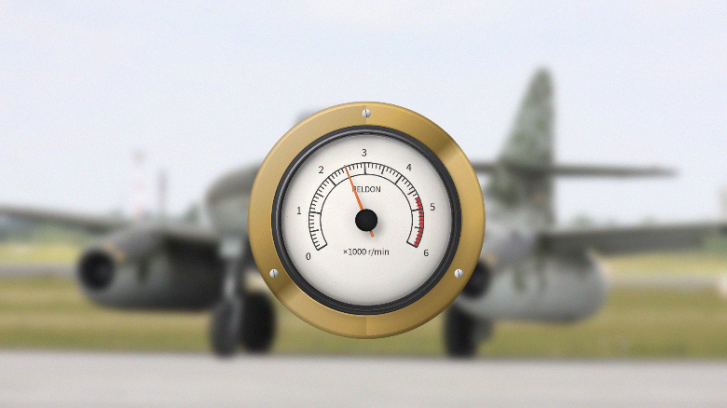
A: 2500 rpm
